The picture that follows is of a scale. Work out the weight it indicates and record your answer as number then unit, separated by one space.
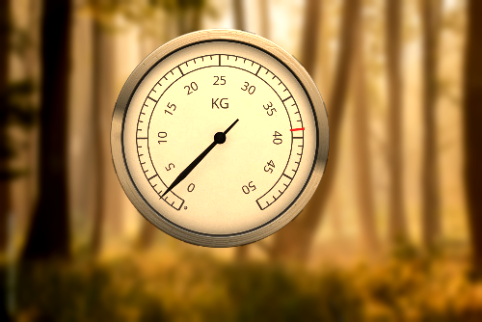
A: 2.5 kg
